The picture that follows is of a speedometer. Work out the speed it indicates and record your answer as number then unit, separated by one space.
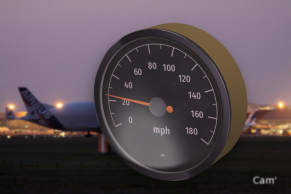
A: 25 mph
